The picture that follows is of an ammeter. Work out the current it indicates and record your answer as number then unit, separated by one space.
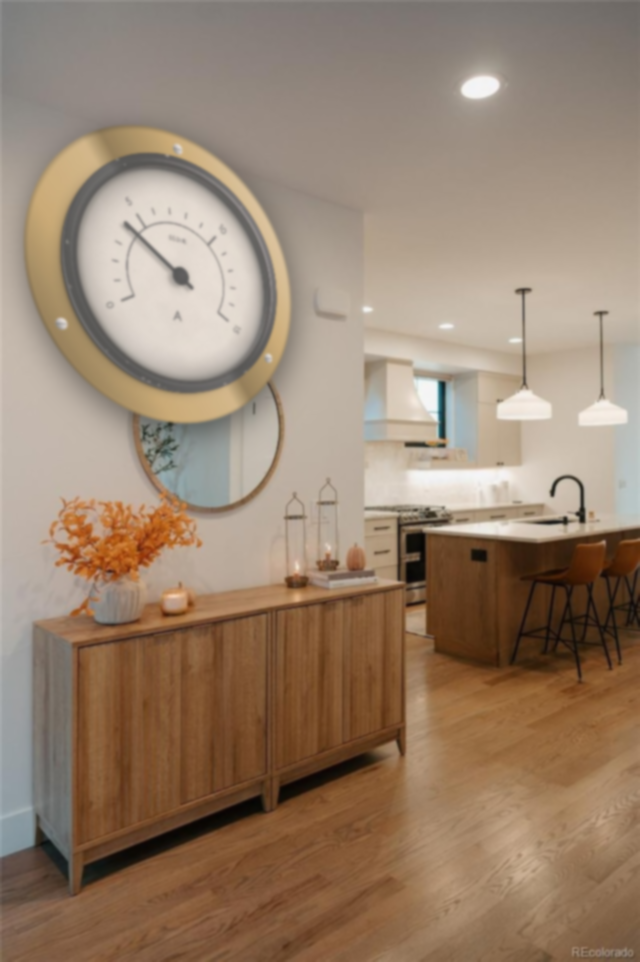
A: 4 A
